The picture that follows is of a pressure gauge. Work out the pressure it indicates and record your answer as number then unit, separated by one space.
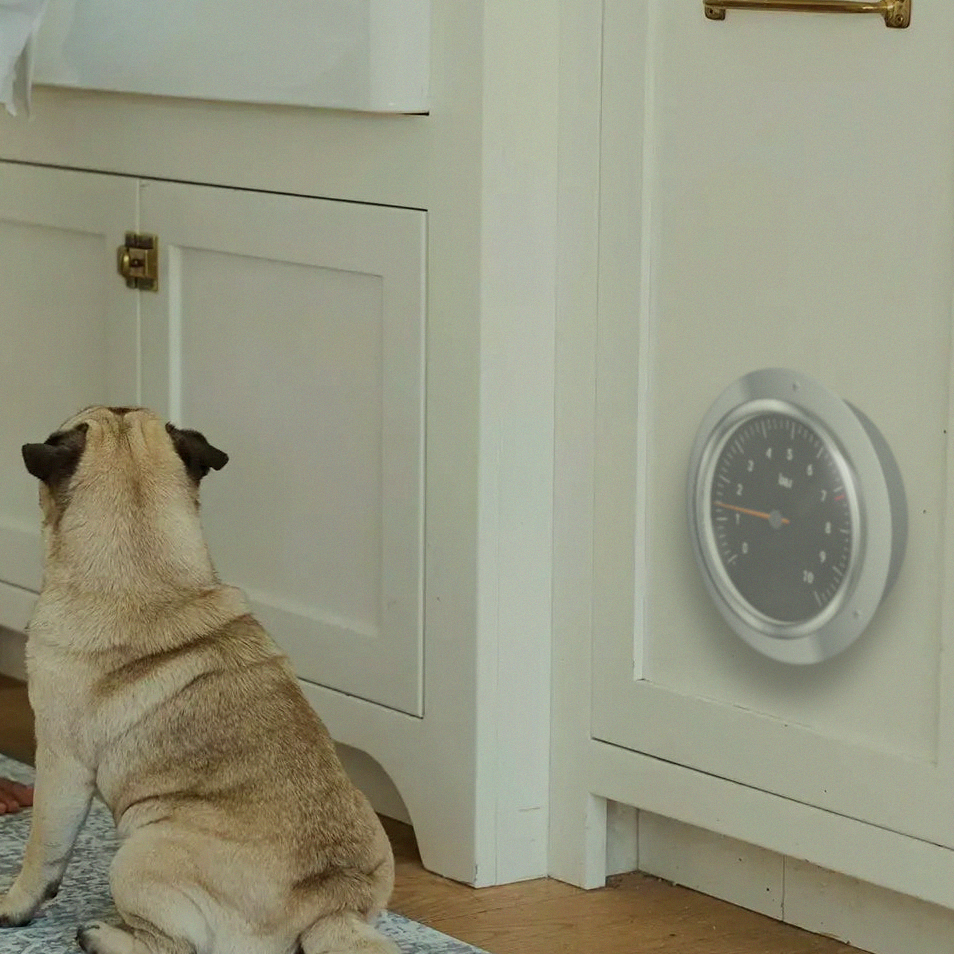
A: 1.4 bar
